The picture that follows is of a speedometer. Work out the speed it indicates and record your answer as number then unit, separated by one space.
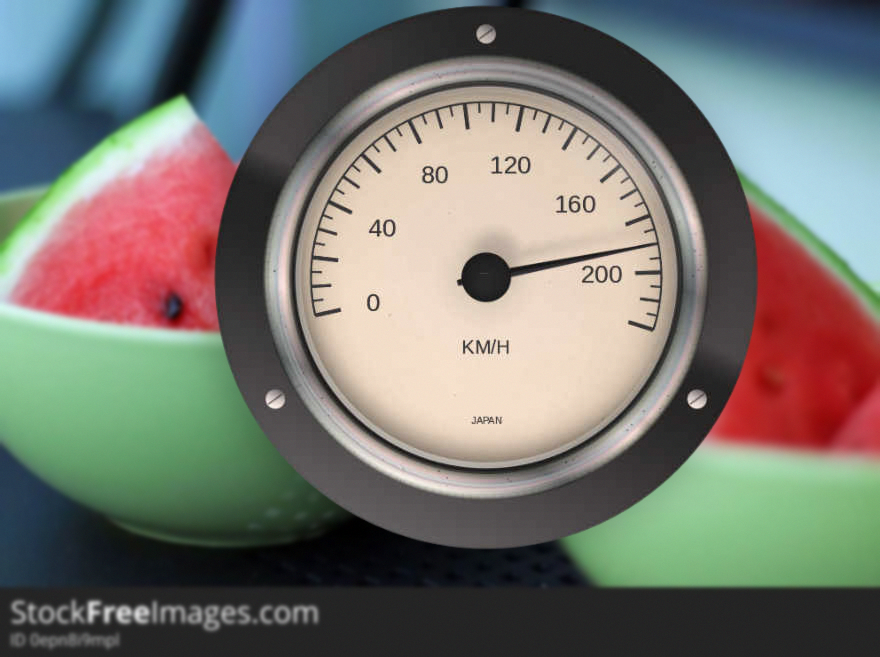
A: 190 km/h
